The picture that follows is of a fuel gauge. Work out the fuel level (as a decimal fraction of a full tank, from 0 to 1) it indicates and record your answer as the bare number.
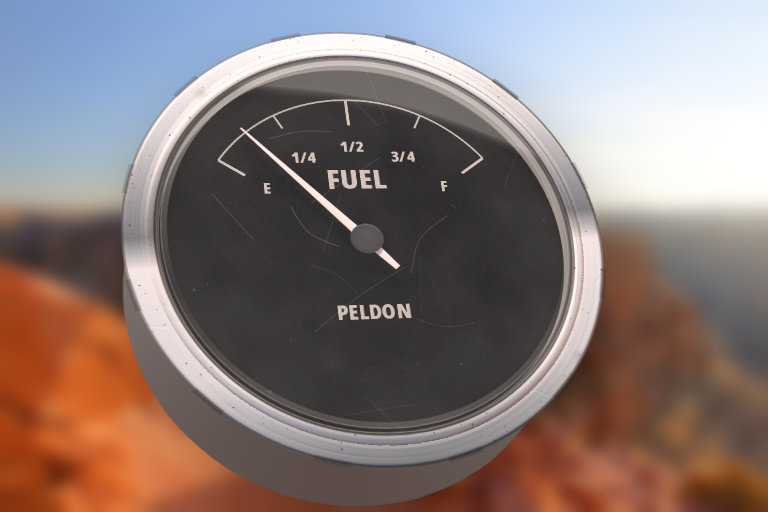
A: 0.125
